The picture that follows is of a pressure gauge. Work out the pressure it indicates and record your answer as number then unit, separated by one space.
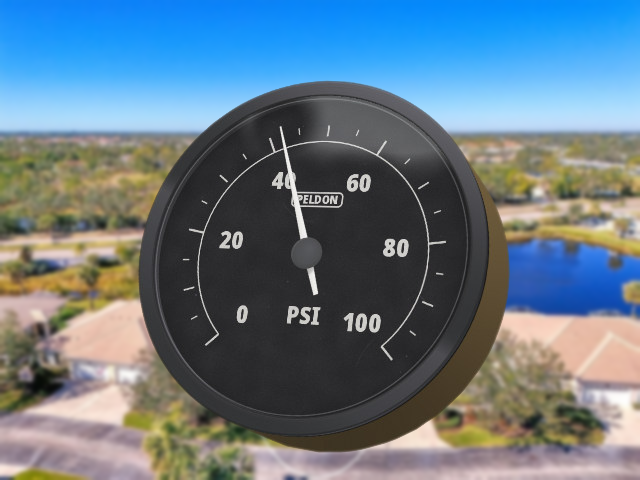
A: 42.5 psi
